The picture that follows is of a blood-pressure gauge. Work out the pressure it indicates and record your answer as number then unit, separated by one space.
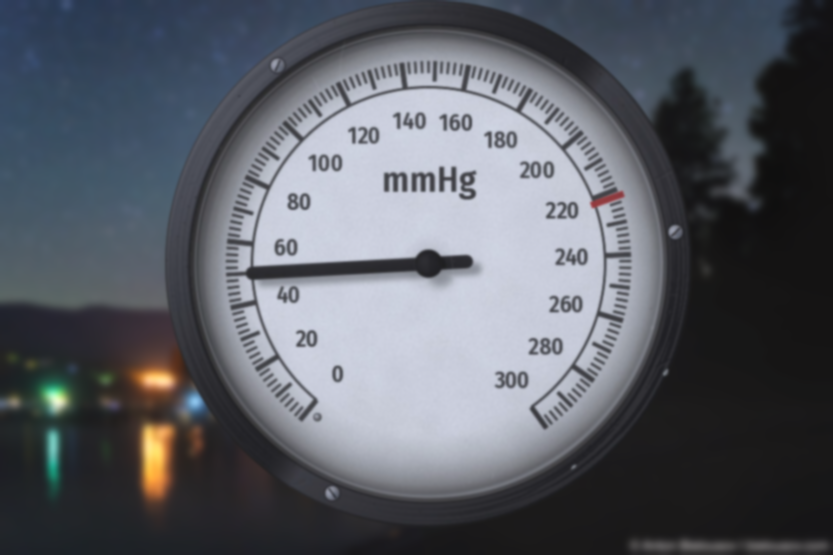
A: 50 mmHg
